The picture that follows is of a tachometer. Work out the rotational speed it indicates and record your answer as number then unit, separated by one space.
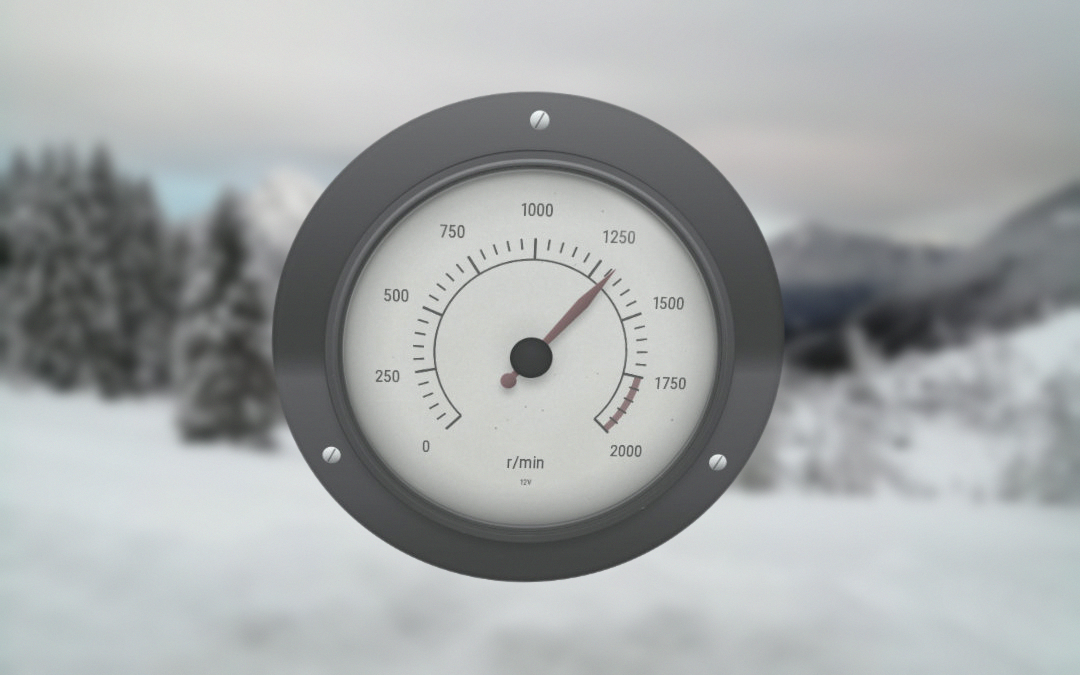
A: 1300 rpm
